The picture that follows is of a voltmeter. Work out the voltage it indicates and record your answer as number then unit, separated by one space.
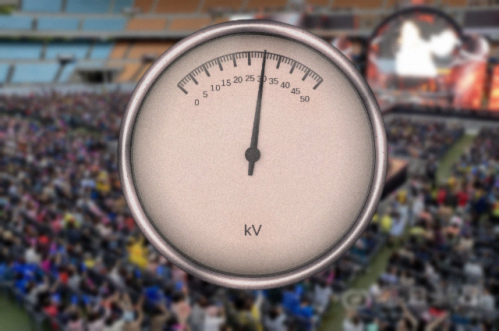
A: 30 kV
